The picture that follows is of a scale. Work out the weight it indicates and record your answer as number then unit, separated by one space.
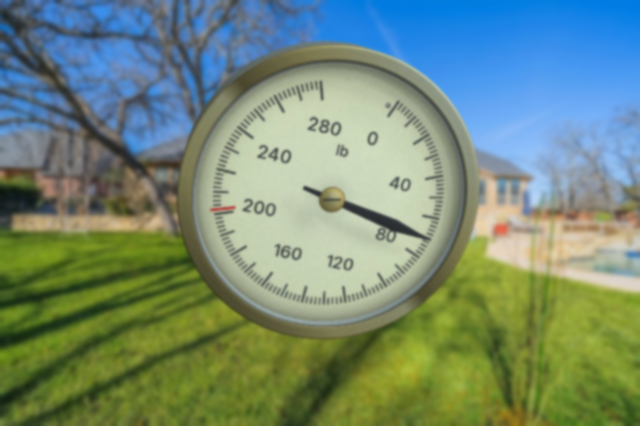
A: 70 lb
